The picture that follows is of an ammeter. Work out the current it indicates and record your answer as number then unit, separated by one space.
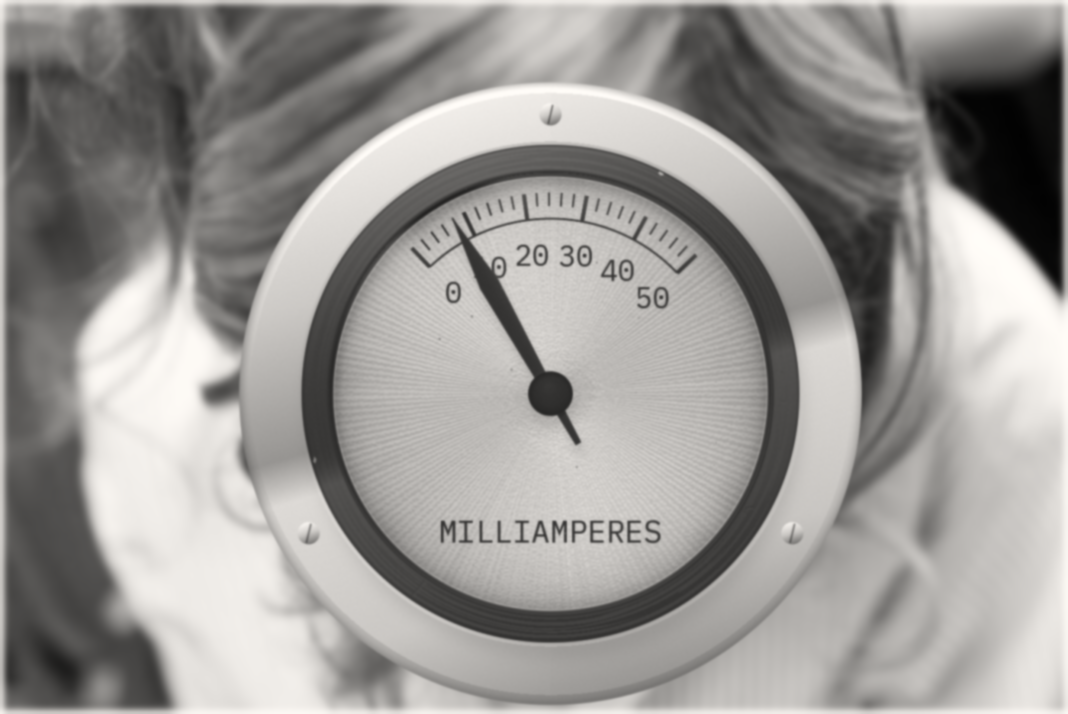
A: 8 mA
